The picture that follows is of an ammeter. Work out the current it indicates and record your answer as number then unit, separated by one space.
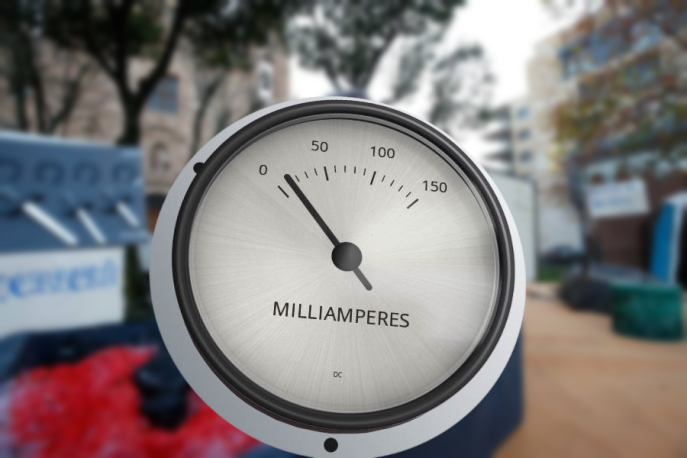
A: 10 mA
